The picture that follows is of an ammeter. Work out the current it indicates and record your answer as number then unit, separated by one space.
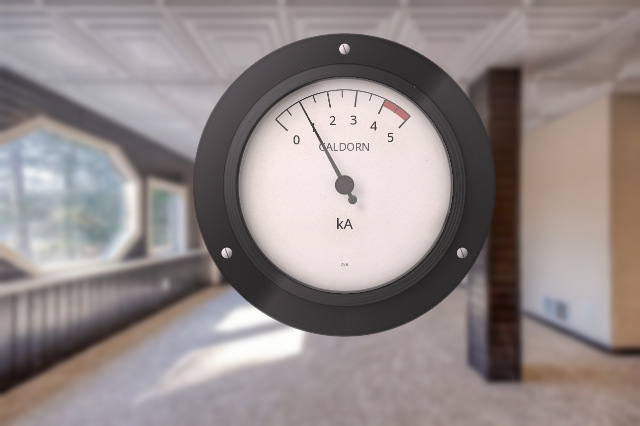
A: 1 kA
